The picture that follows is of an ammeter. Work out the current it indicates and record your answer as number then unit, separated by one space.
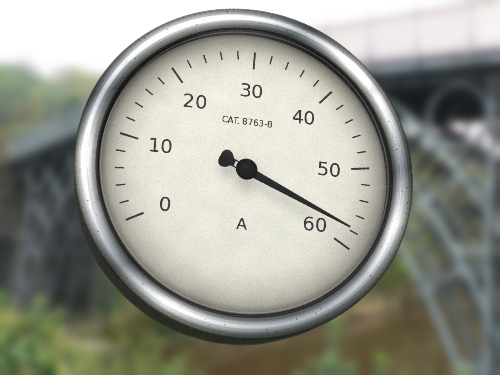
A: 58 A
